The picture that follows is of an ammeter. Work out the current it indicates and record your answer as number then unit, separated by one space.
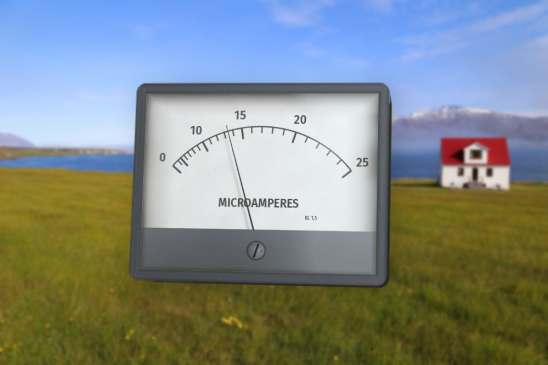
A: 13.5 µA
